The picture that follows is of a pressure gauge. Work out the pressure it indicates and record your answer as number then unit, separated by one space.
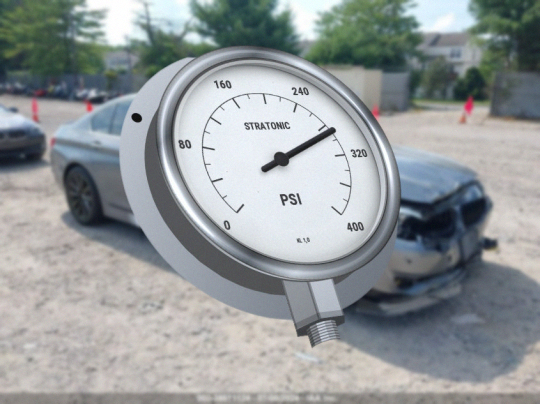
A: 290 psi
